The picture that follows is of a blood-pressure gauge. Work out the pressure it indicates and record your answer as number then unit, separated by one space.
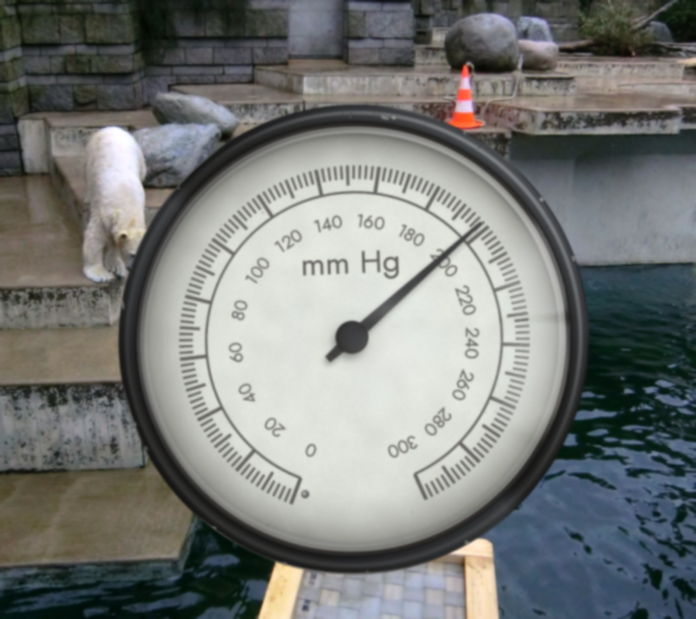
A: 198 mmHg
